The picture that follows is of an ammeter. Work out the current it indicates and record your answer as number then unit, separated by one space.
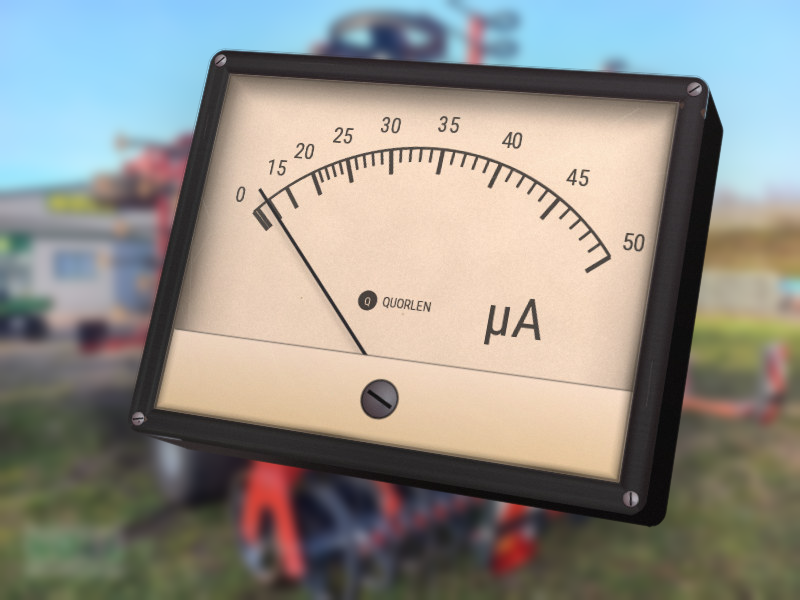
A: 10 µA
